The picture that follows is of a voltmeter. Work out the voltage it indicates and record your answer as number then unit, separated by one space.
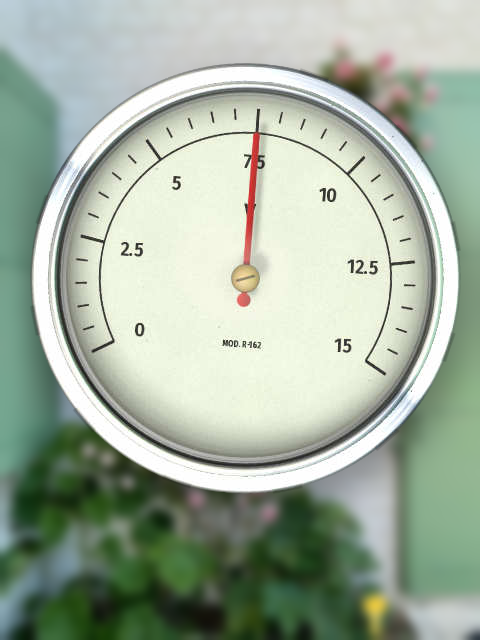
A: 7.5 V
